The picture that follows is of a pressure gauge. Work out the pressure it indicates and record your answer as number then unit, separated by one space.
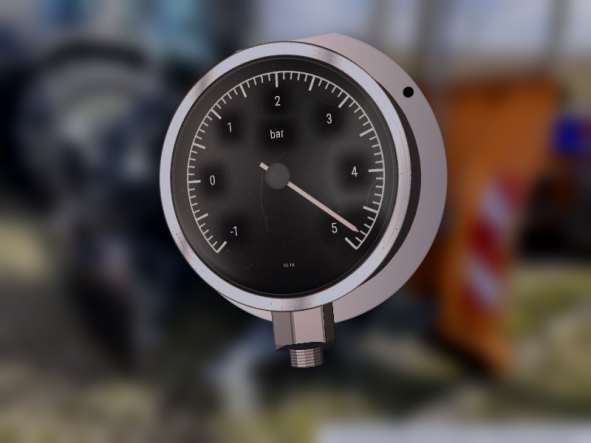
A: 4.8 bar
